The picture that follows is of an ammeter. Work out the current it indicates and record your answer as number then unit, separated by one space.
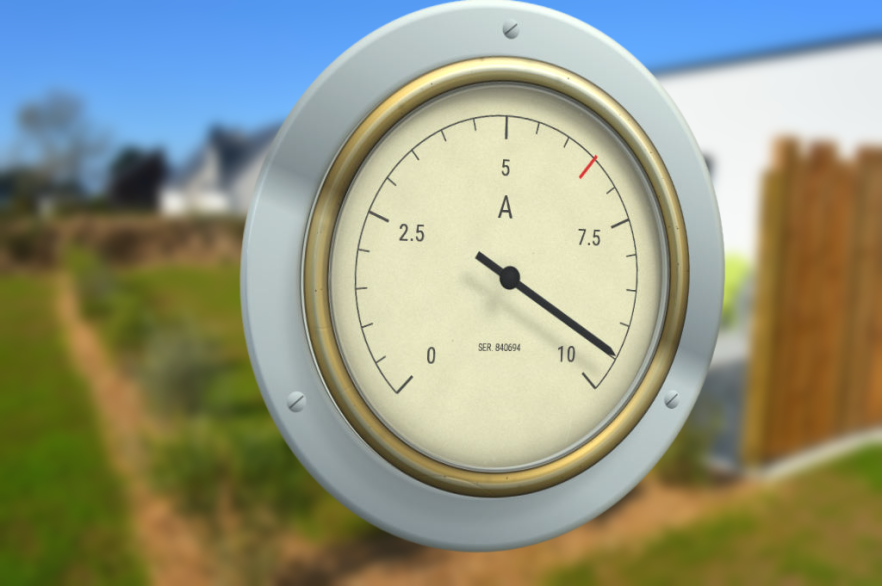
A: 9.5 A
